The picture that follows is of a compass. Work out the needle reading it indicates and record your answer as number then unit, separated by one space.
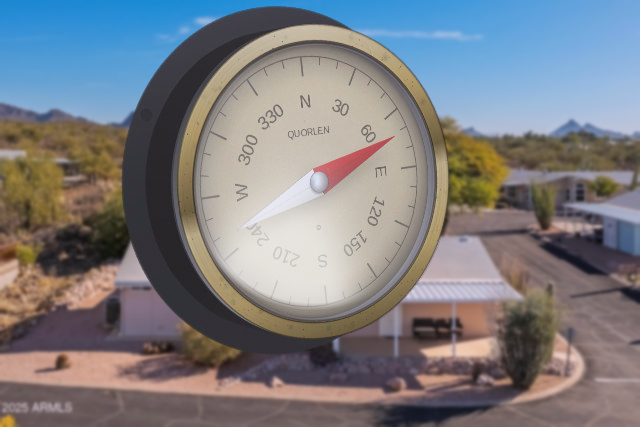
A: 70 °
